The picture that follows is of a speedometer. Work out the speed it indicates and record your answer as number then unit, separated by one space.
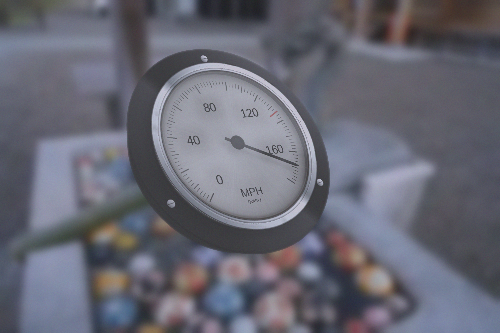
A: 170 mph
